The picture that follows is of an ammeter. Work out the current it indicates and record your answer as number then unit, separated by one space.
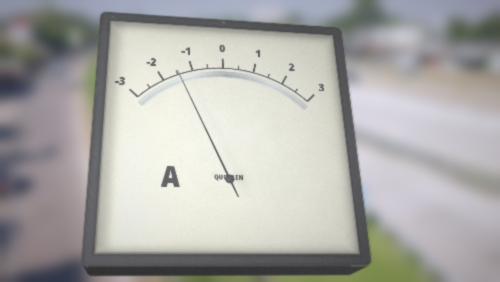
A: -1.5 A
